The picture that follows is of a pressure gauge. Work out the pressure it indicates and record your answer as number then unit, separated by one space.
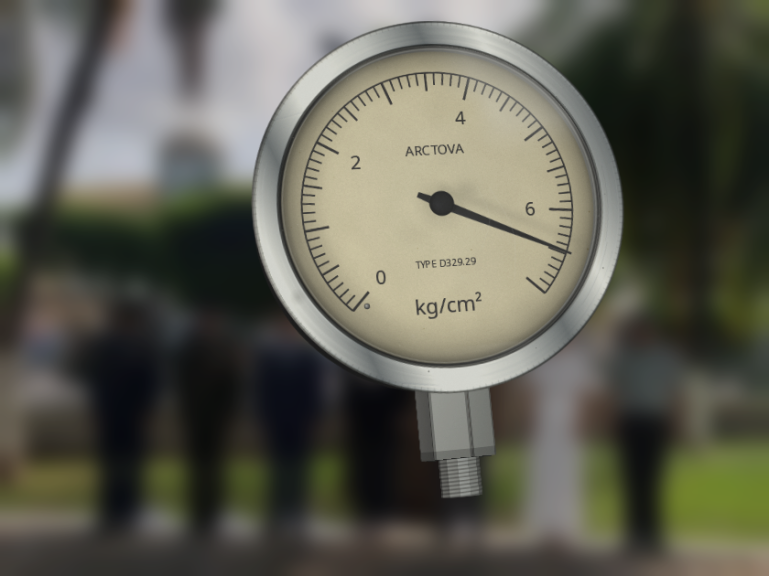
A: 6.5 kg/cm²
